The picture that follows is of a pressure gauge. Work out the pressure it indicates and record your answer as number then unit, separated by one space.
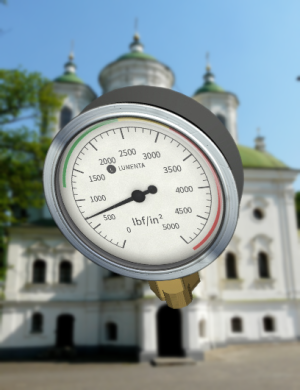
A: 700 psi
